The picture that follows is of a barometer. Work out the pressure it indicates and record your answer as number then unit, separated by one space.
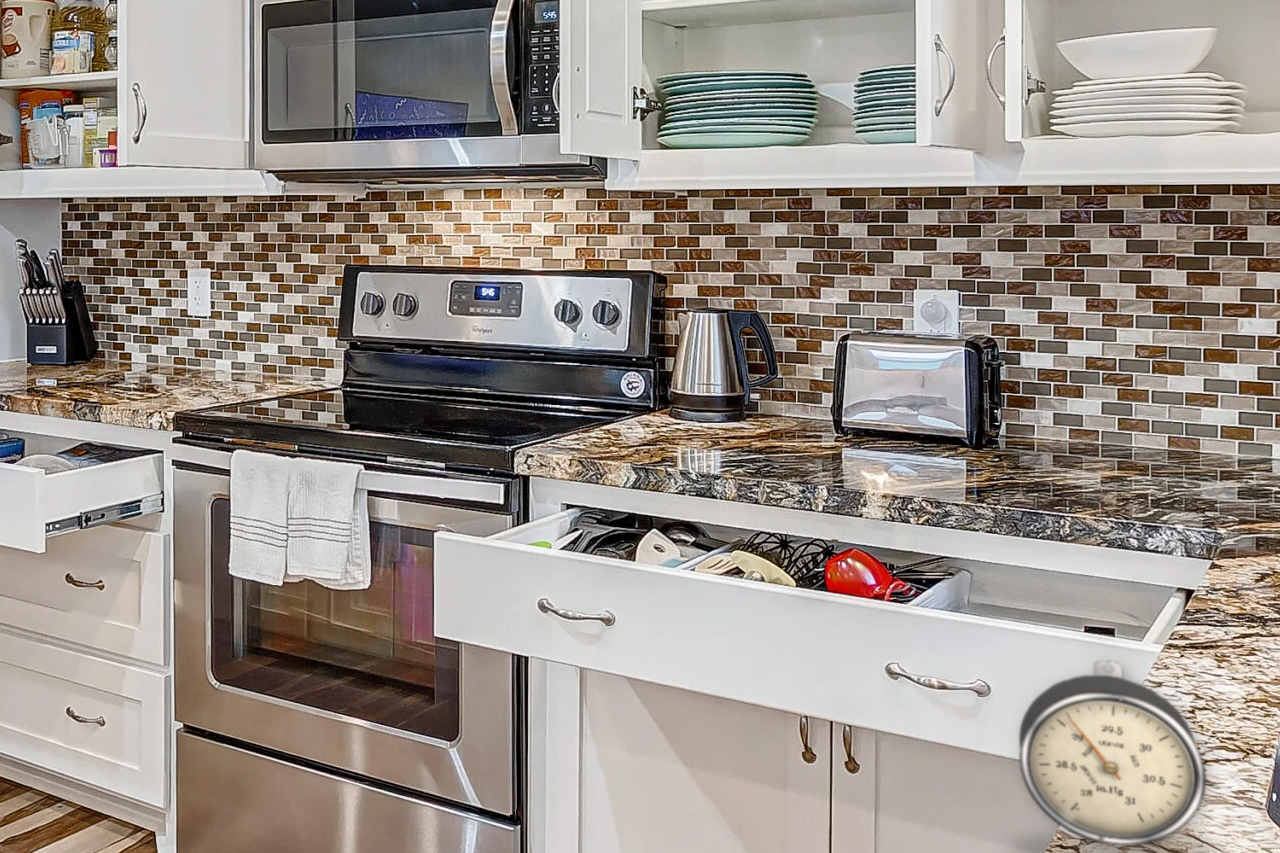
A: 29.1 inHg
